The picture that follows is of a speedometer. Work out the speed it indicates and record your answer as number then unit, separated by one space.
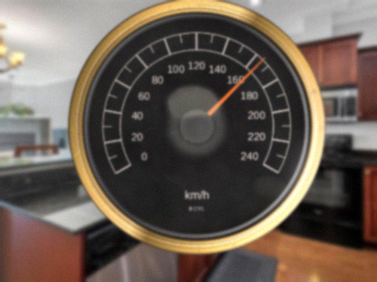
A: 165 km/h
